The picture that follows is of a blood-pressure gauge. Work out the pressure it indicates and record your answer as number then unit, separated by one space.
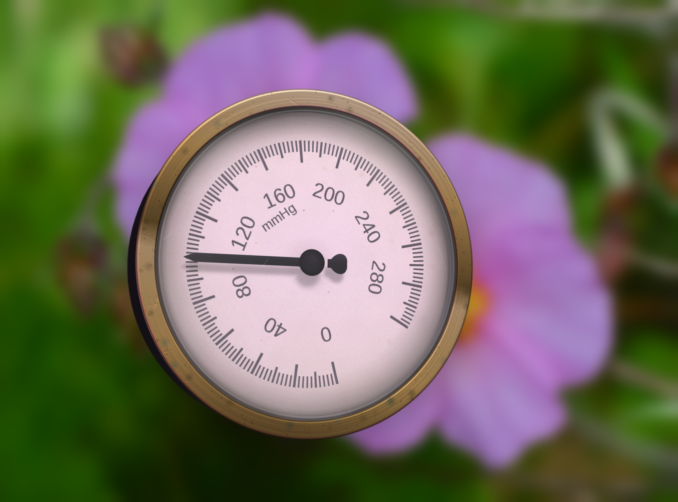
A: 100 mmHg
